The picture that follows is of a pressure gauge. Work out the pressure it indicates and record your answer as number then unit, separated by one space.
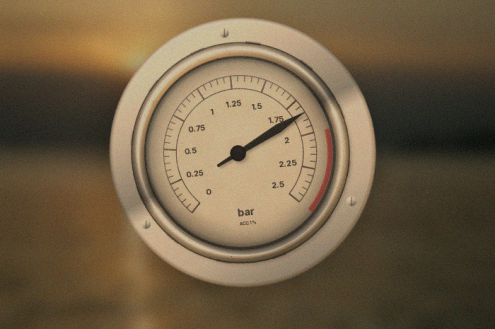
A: 1.85 bar
